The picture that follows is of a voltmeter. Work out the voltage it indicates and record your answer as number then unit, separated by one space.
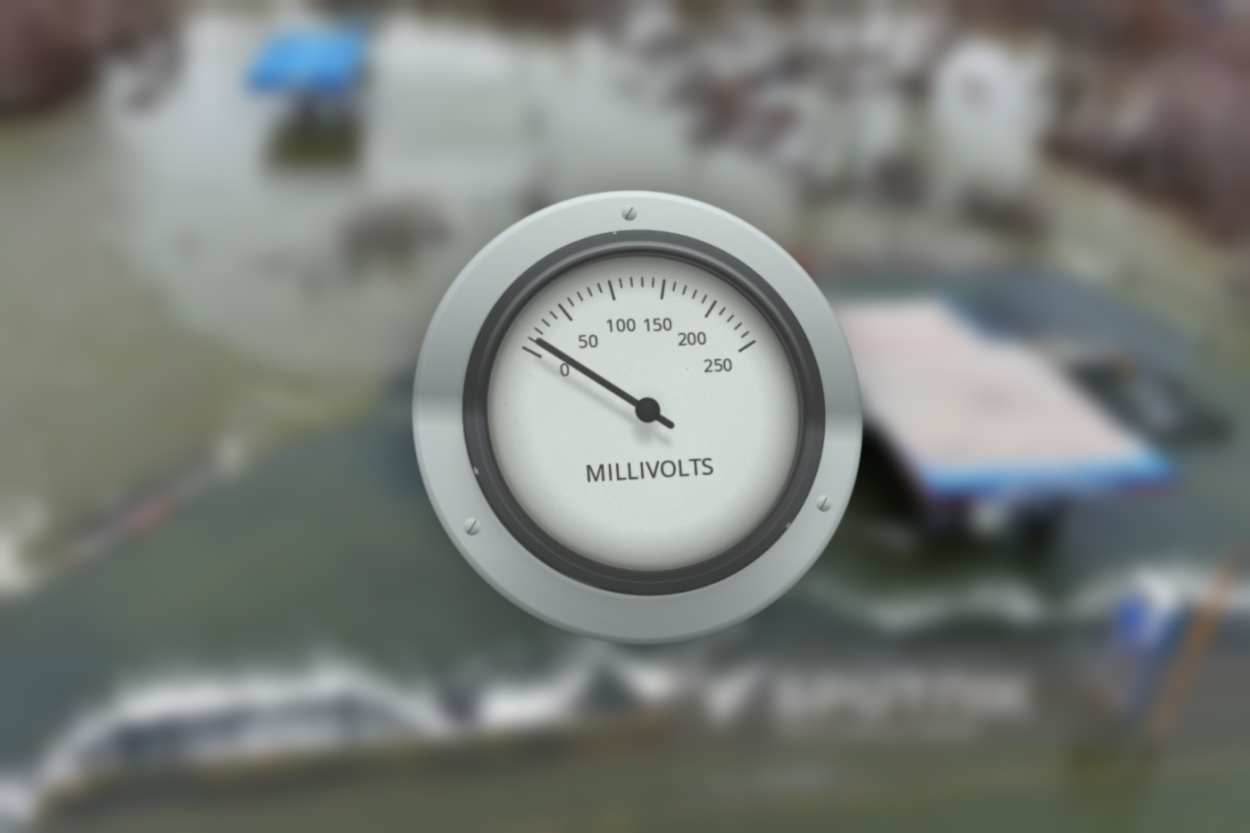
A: 10 mV
